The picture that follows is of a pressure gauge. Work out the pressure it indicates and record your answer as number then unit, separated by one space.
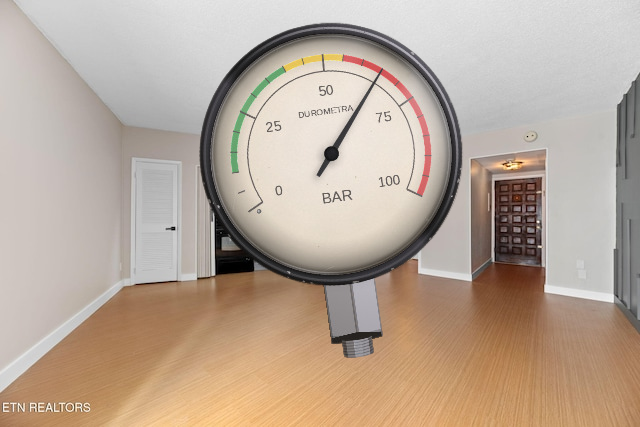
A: 65 bar
